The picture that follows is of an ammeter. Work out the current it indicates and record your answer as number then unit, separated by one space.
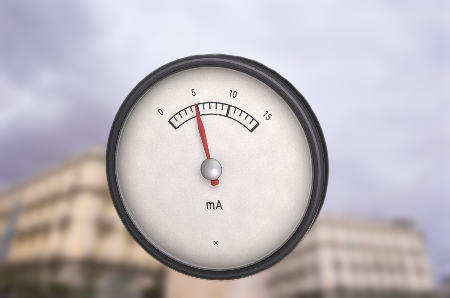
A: 5 mA
